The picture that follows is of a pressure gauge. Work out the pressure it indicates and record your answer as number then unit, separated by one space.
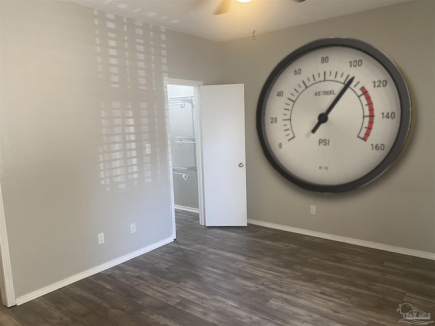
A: 105 psi
